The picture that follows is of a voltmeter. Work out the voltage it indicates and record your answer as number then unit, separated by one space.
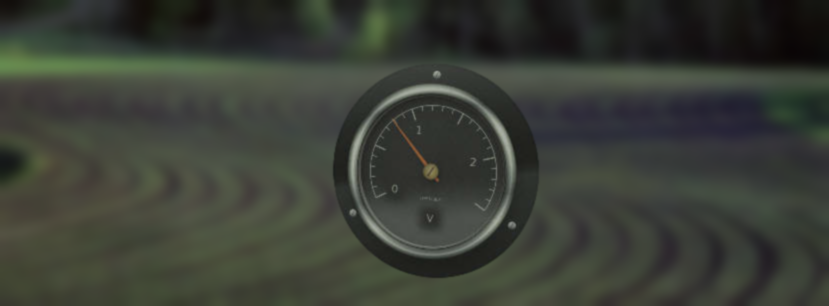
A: 0.8 V
